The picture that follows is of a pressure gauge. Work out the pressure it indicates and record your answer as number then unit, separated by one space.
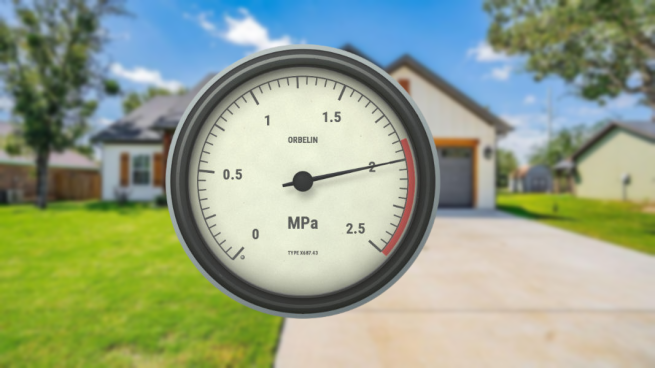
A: 2 MPa
